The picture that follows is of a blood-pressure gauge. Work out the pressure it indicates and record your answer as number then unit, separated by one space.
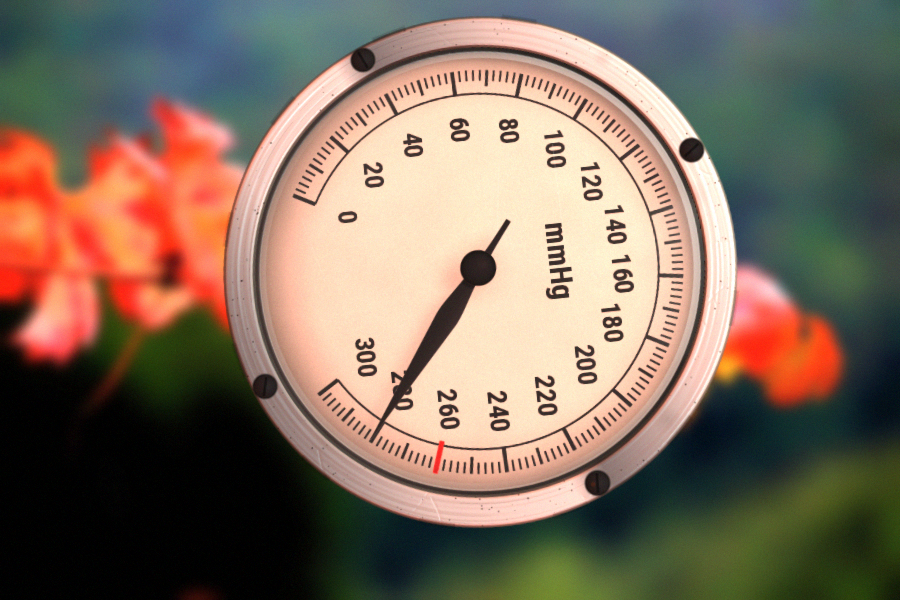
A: 280 mmHg
